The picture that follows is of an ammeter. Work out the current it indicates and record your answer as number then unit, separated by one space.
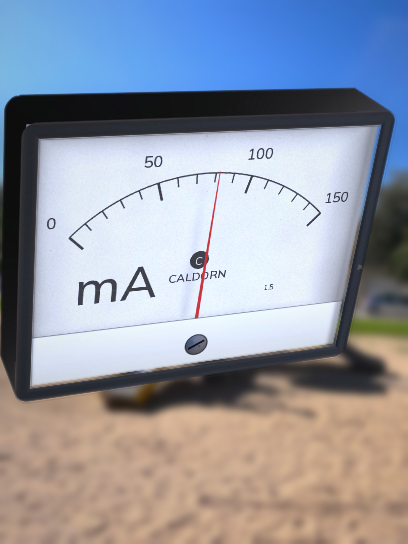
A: 80 mA
